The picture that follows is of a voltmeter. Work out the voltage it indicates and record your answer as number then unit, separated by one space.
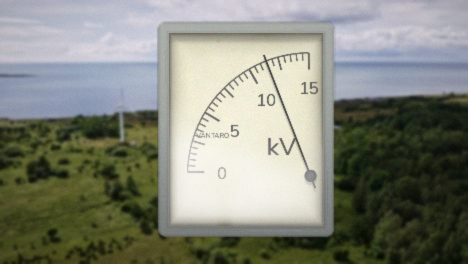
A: 11.5 kV
